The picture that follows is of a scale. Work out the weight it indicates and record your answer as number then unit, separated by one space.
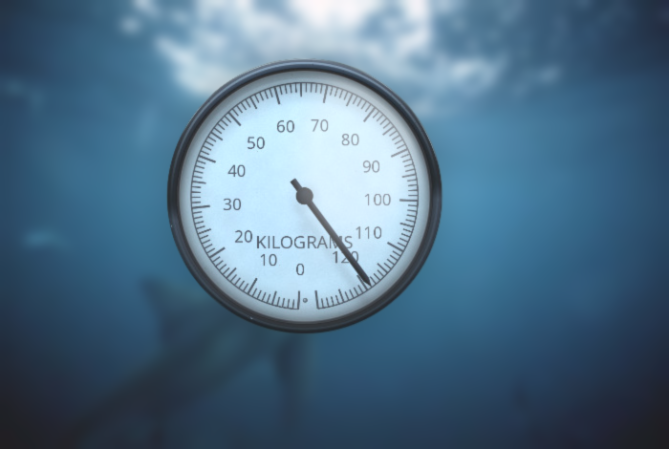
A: 119 kg
